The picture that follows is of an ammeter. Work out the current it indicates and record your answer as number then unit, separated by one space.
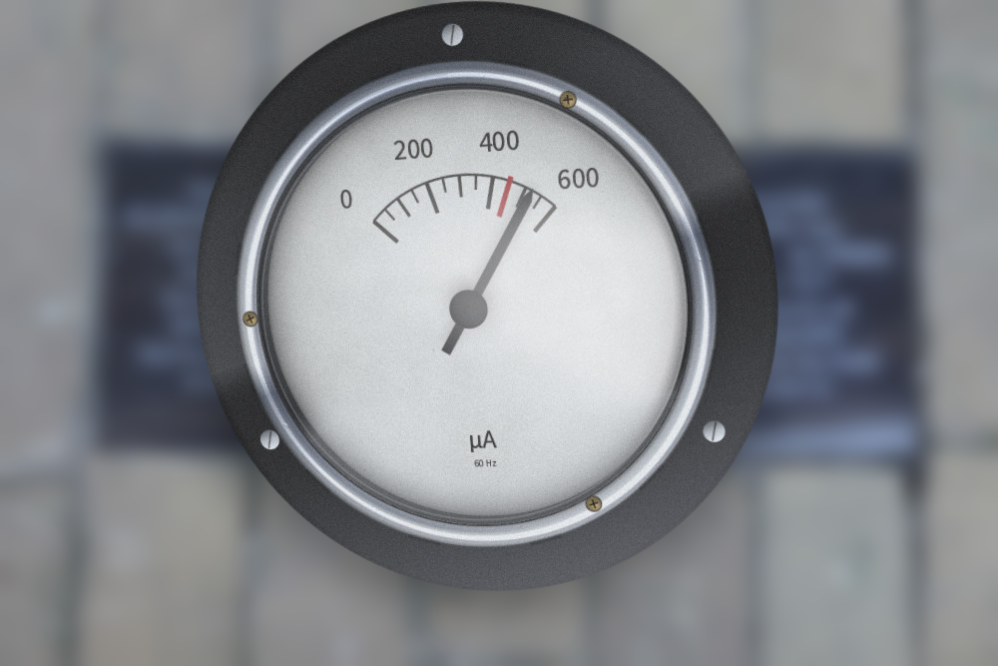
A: 525 µA
